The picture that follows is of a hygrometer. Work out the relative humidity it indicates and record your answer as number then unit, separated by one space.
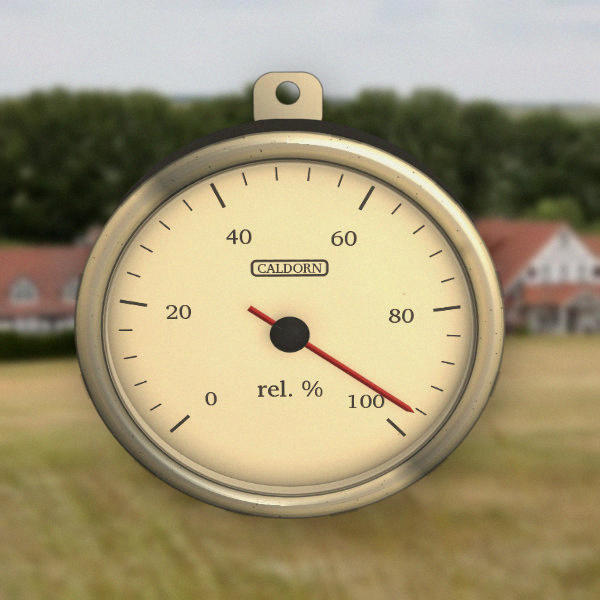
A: 96 %
